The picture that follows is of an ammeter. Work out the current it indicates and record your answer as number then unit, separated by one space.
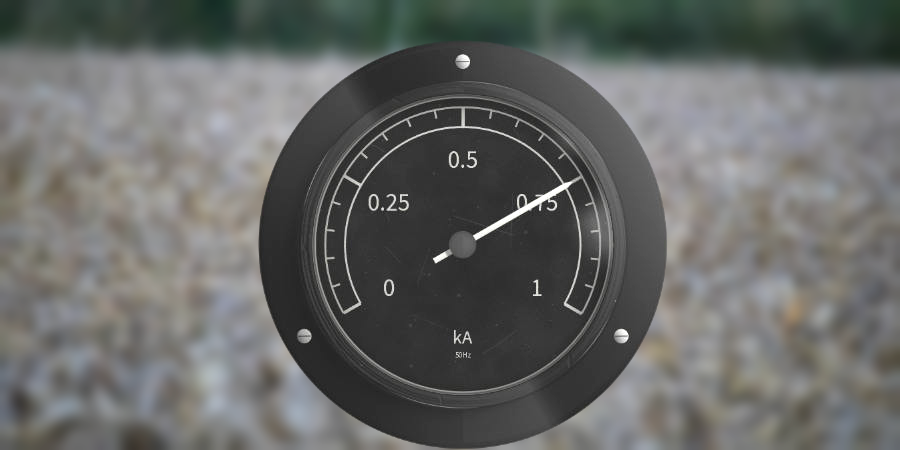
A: 0.75 kA
